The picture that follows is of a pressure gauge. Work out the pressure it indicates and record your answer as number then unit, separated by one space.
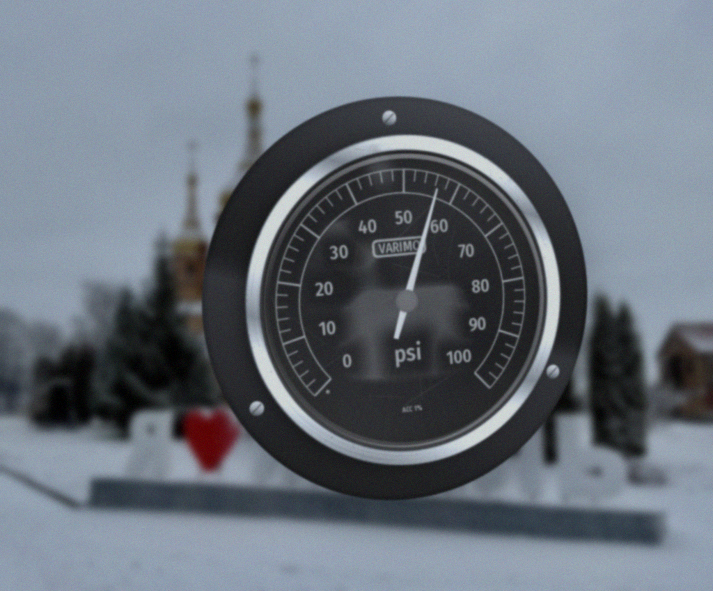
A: 56 psi
